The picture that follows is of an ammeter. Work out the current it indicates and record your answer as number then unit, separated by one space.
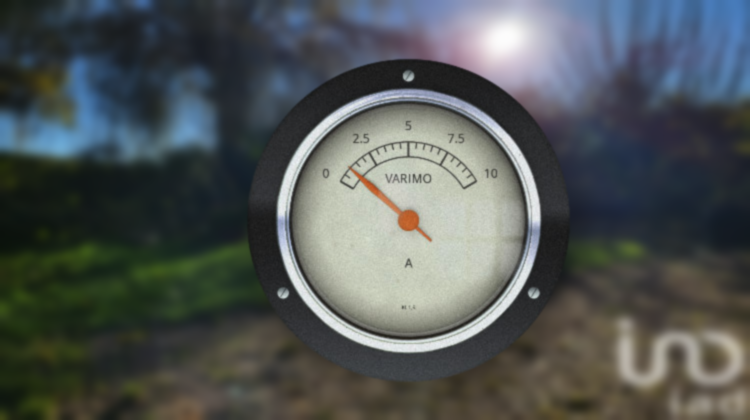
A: 1 A
